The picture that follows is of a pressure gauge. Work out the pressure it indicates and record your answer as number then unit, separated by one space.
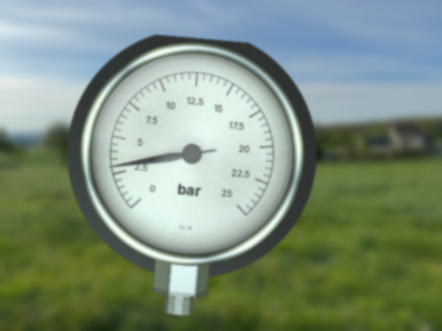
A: 3 bar
